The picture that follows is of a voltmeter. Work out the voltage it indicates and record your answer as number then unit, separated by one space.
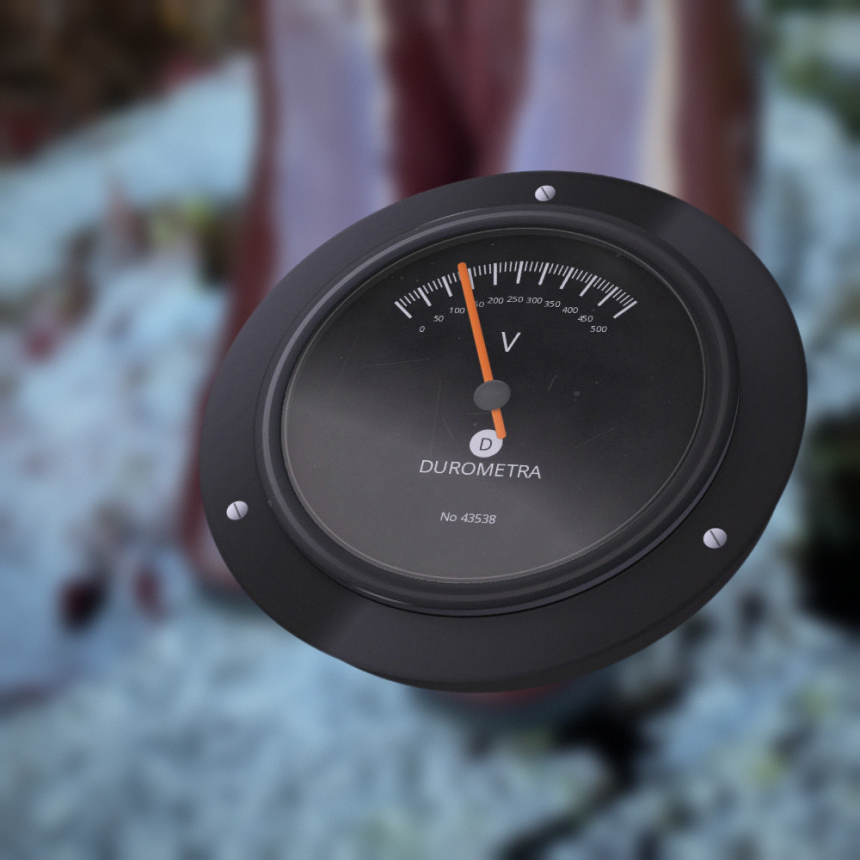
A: 140 V
